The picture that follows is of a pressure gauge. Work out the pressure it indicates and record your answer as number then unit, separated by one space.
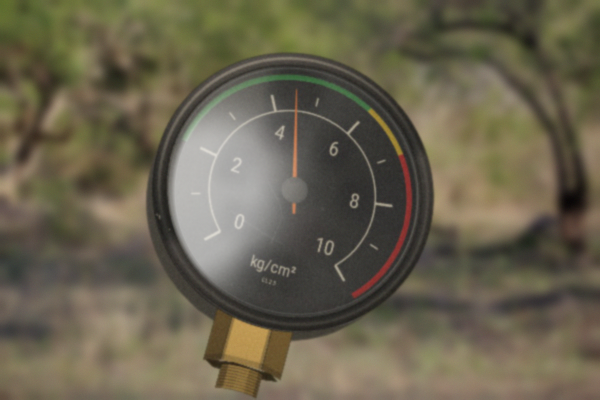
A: 4.5 kg/cm²
